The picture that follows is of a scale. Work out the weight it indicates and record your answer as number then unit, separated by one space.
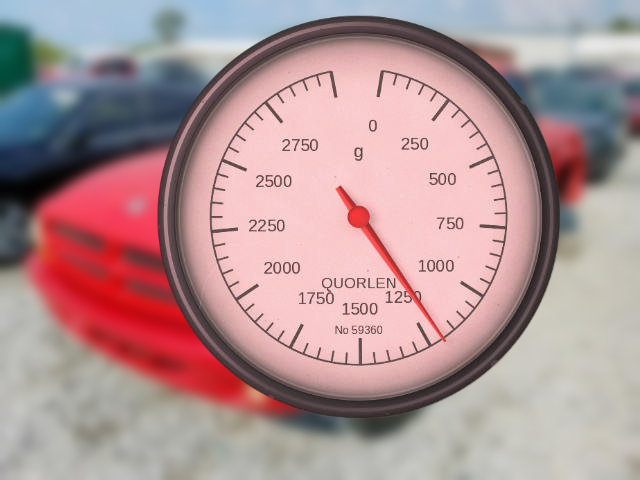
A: 1200 g
